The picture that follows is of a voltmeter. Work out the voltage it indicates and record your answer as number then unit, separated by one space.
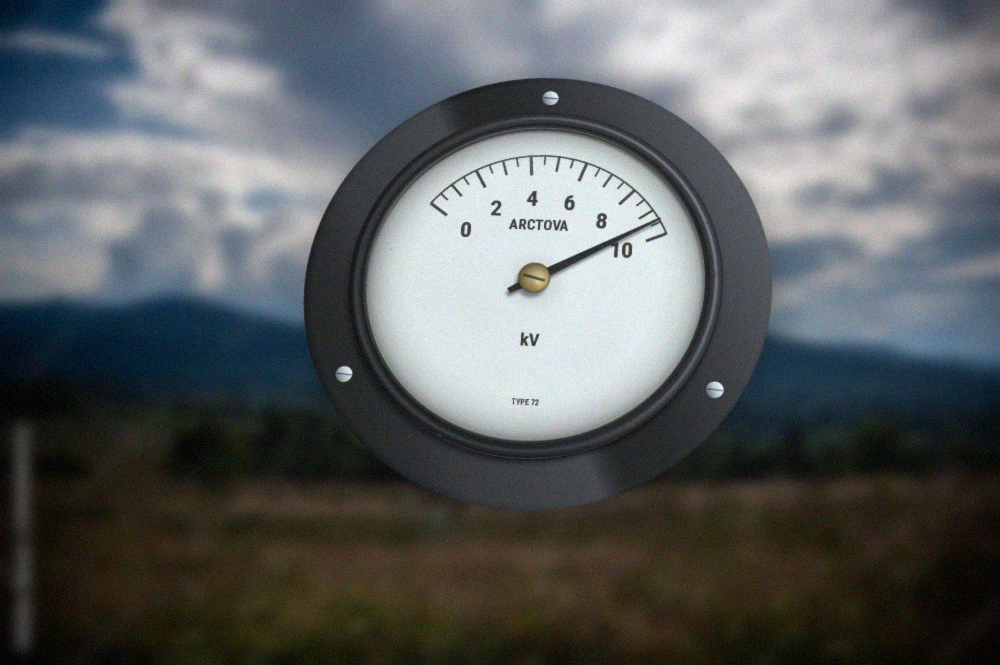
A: 9.5 kV
